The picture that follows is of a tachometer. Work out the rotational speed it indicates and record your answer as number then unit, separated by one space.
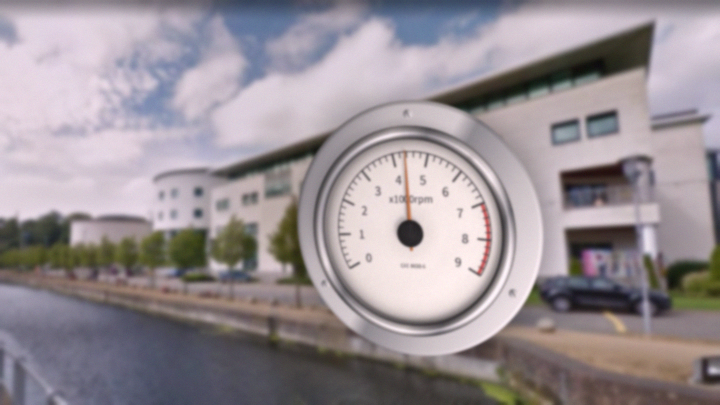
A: 4400 rpm
